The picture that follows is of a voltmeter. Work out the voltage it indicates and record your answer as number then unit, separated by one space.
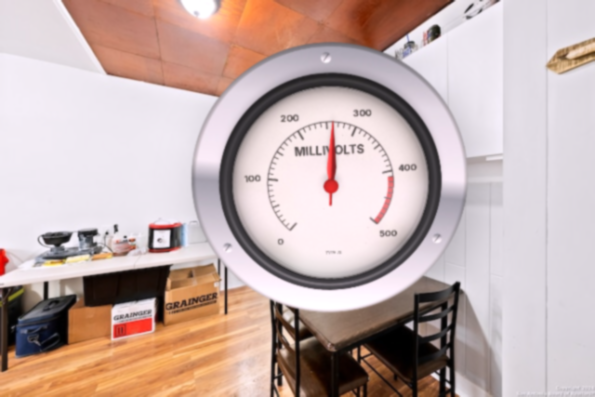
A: 260 mV
